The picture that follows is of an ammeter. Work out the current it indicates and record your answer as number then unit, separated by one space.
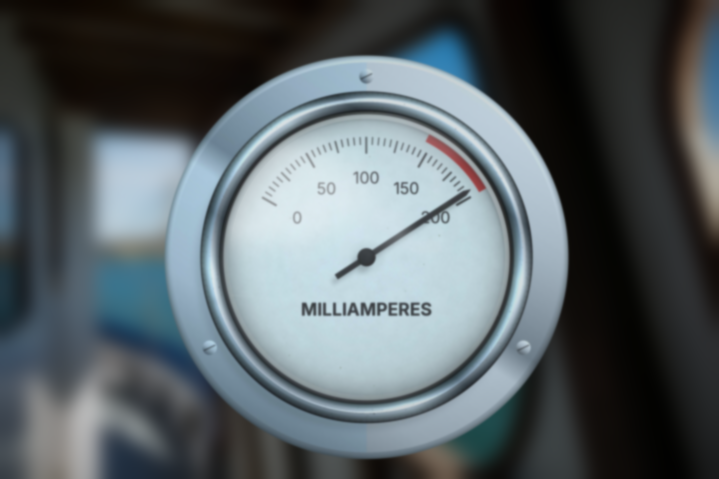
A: 195 mA
